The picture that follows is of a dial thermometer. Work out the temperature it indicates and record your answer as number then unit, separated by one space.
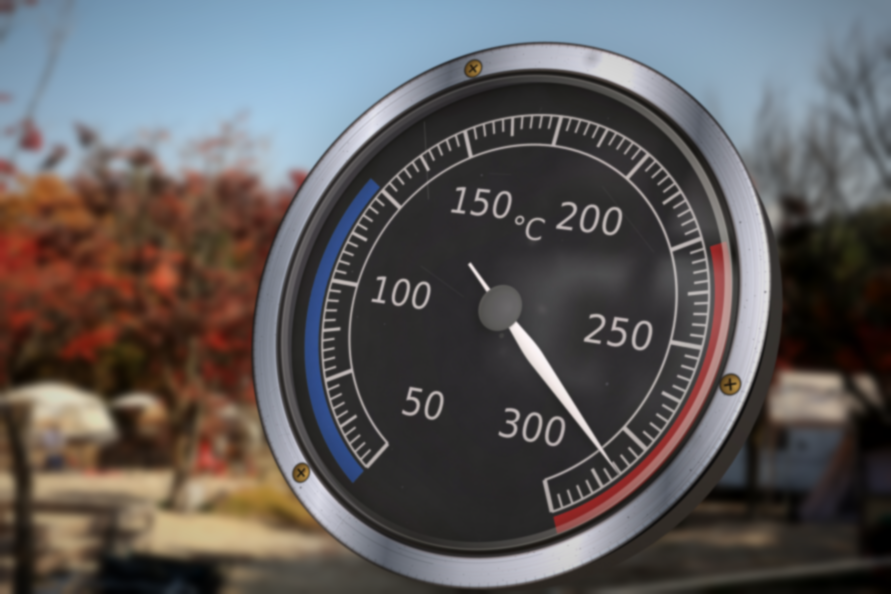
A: 282.5 °C
